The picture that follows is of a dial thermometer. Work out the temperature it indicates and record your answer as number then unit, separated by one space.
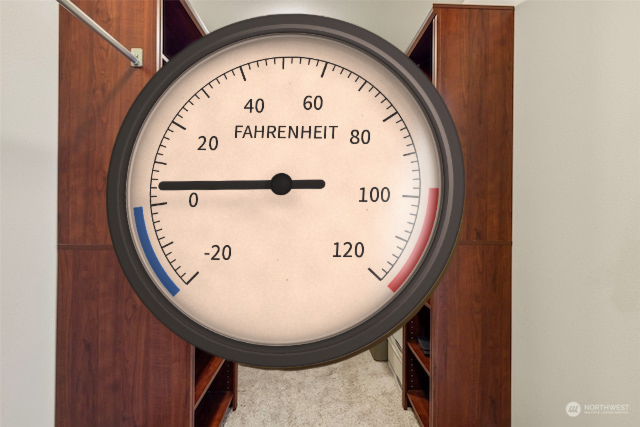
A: 4 °F
